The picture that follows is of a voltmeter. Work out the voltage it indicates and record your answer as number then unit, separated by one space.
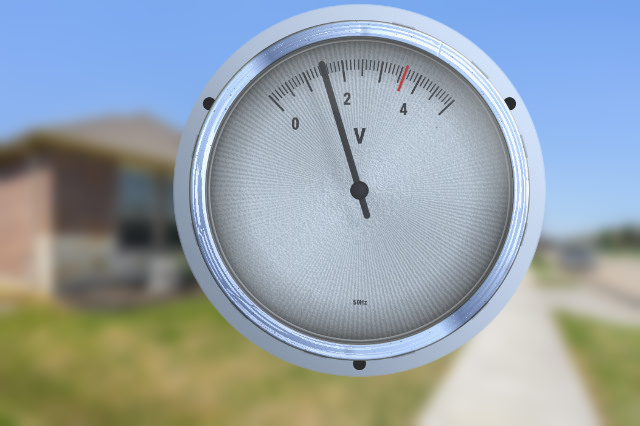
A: 1.5 V
